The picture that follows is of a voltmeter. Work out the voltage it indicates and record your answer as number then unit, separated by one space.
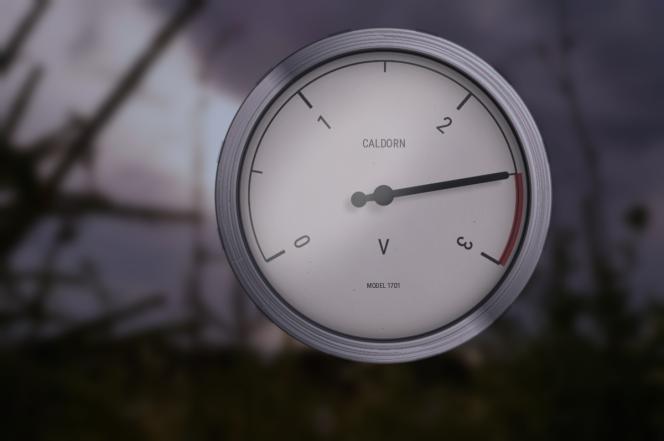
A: 2.5 V
